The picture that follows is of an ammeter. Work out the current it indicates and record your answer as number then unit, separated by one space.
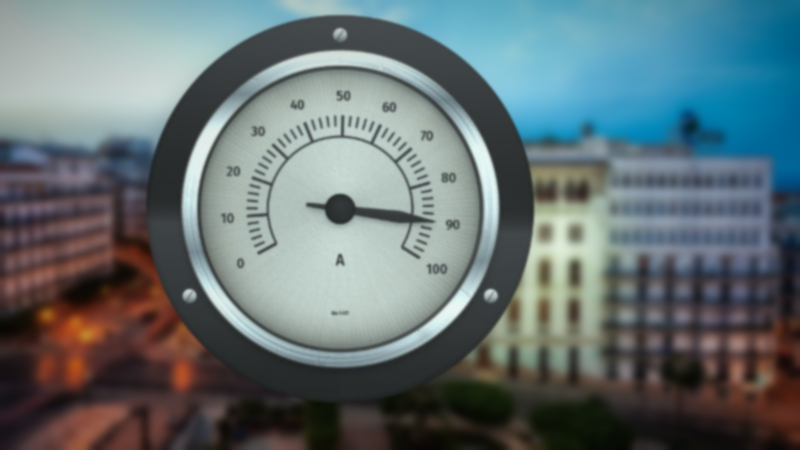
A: 90 A
